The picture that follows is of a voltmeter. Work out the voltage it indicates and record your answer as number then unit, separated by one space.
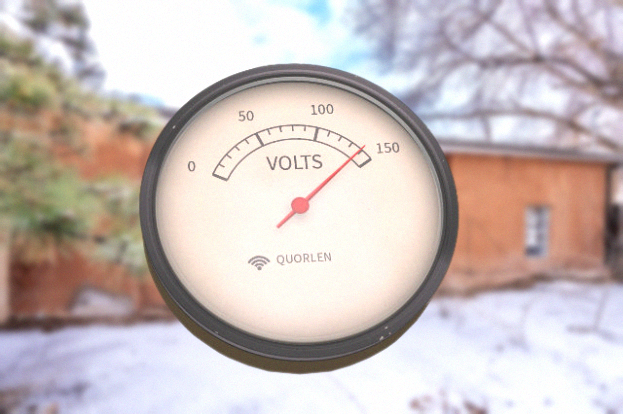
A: 140 V
